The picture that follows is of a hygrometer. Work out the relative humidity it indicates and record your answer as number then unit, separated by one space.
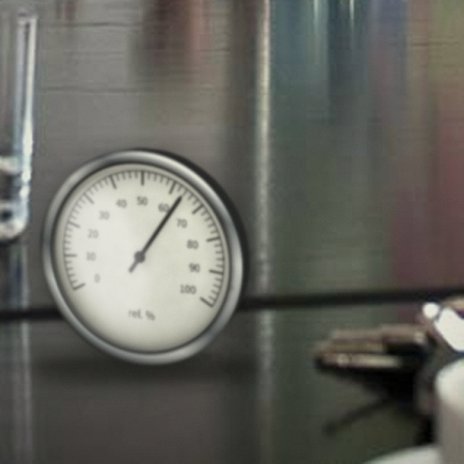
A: 64 %
